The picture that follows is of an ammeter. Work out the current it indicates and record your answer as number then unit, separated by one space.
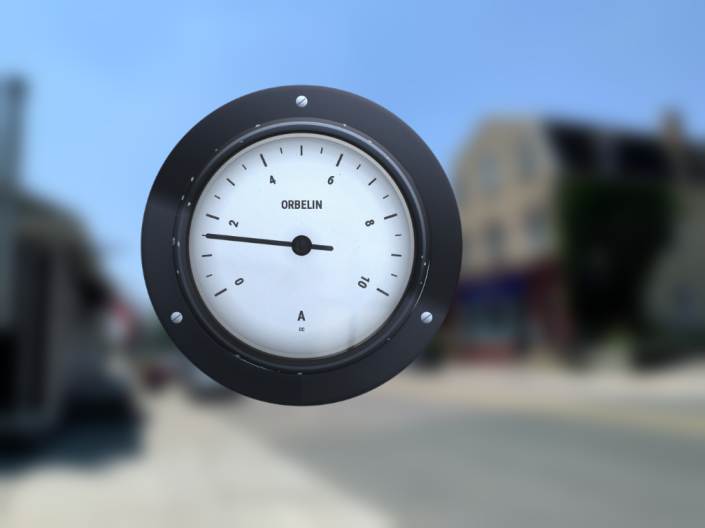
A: 1.5 A
